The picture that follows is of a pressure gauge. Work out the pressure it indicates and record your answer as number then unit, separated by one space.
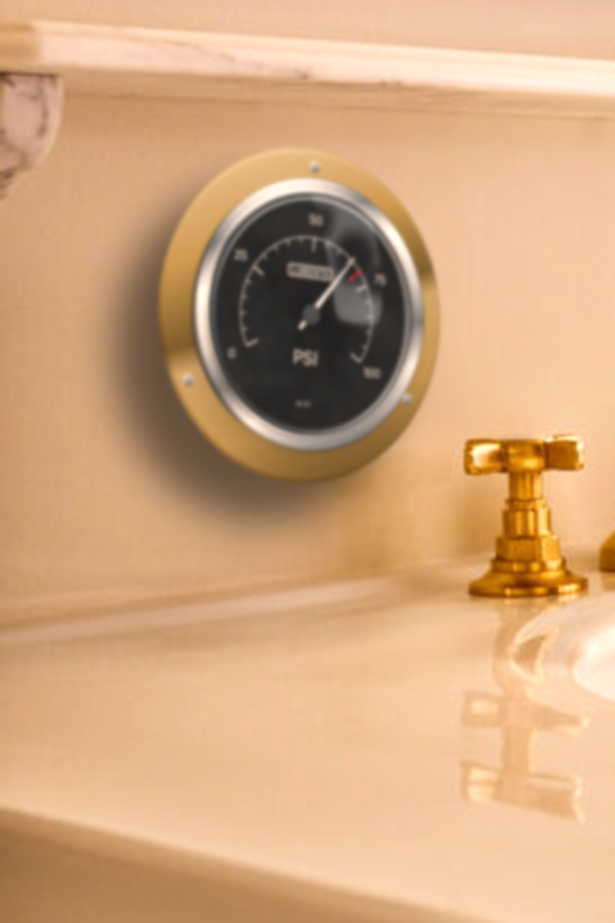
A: 65 psi
